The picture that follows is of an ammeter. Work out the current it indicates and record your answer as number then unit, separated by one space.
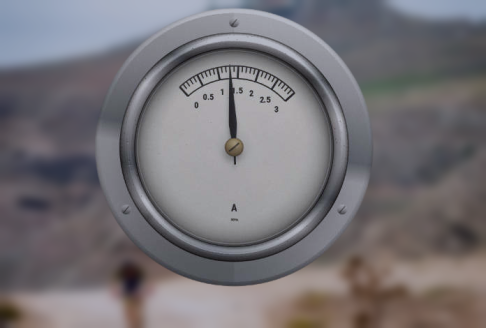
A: 1.3 A
